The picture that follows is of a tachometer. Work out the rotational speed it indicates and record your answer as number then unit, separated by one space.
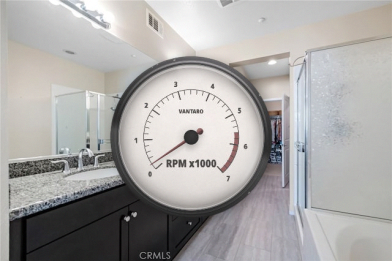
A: 200 rpm
